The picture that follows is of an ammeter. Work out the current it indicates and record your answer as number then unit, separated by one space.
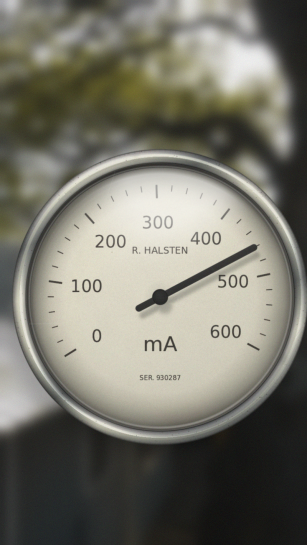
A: 460 mA
